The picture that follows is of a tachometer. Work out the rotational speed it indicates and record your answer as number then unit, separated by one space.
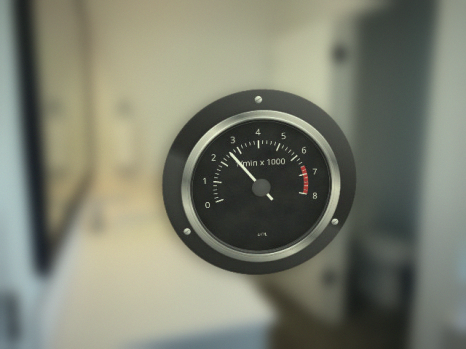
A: 2600 rpm
